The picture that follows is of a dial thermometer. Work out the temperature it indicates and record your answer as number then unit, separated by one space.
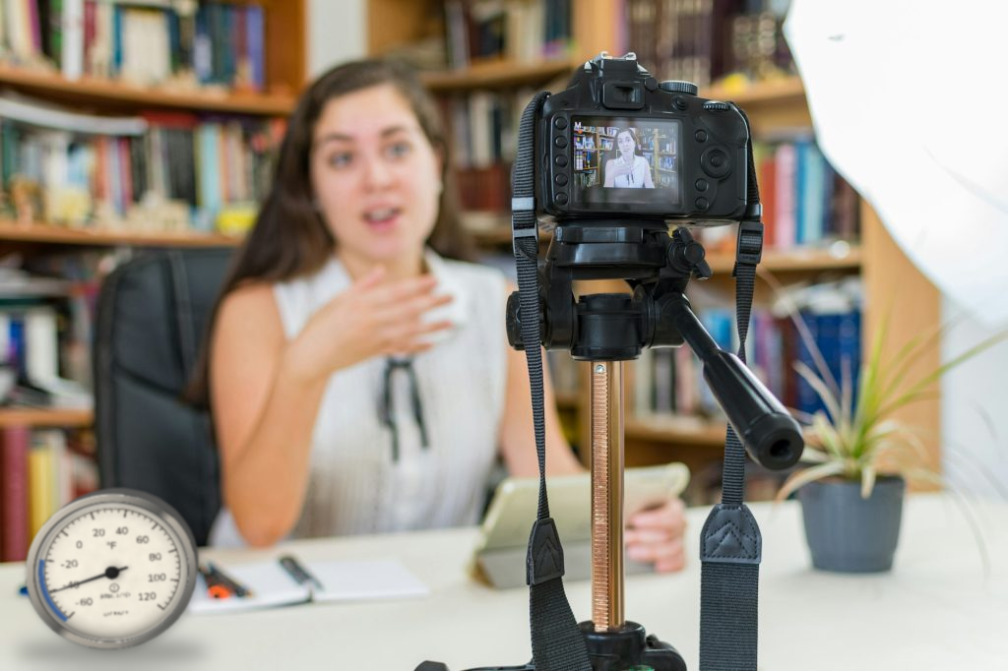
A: -40 °F
